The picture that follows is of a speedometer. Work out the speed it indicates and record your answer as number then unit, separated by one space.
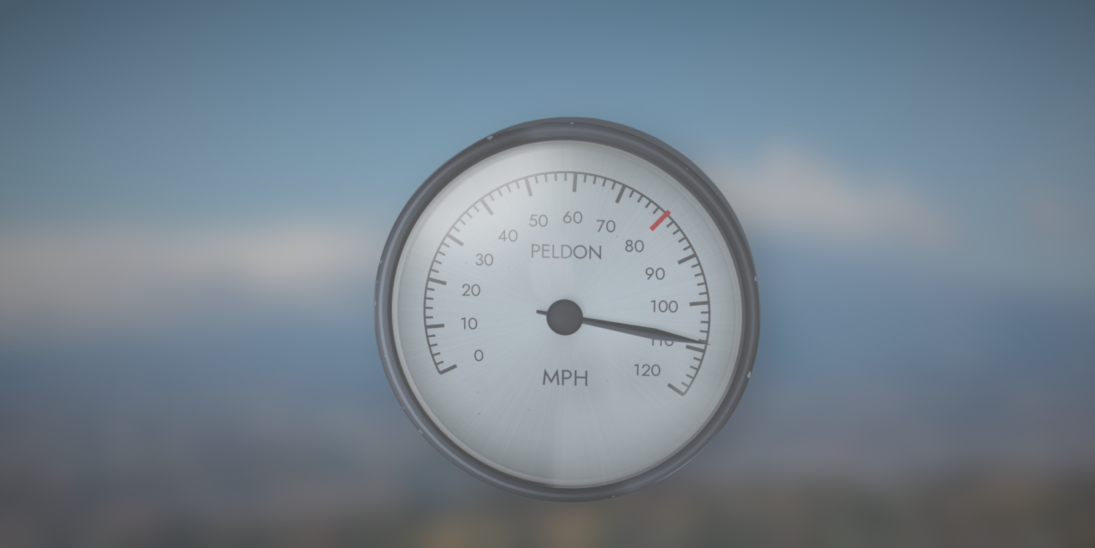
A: 108 mph
